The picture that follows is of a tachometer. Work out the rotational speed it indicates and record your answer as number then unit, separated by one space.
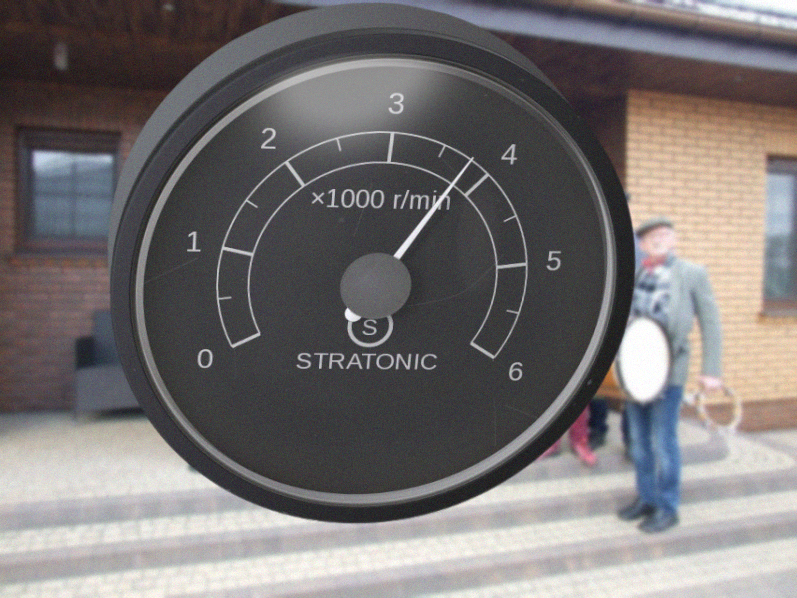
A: 3750 rpm
